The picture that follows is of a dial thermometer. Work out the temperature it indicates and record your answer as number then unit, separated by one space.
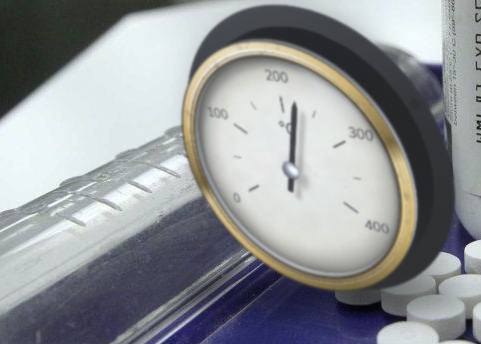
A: 225 °C
